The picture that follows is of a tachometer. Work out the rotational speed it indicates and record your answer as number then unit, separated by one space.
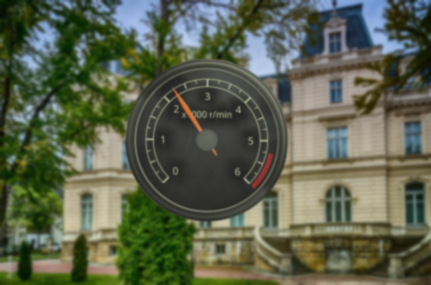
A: 2250 rpm
